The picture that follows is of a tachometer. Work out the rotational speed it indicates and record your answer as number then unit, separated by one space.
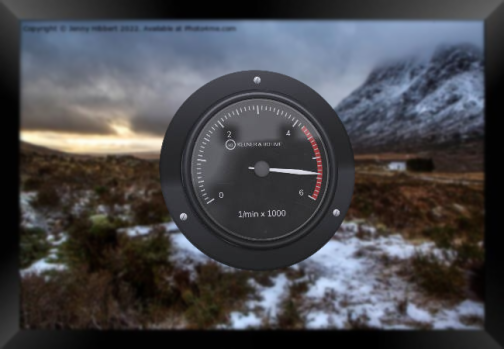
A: 5400 rpm
